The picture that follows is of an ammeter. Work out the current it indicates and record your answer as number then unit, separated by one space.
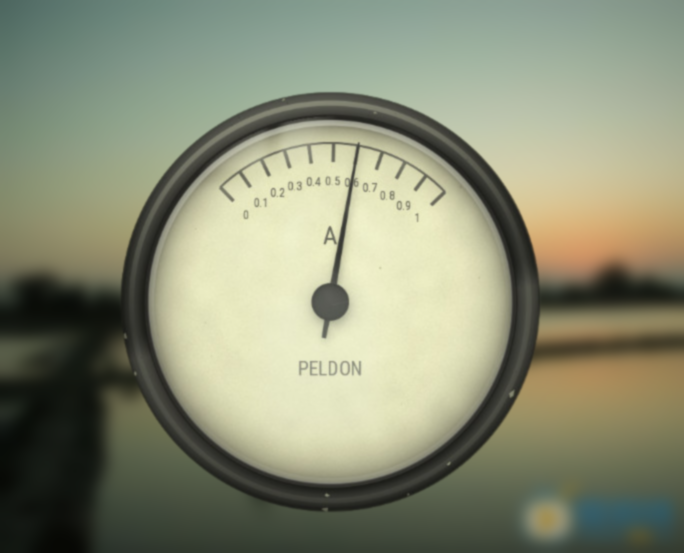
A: 0.6 A
